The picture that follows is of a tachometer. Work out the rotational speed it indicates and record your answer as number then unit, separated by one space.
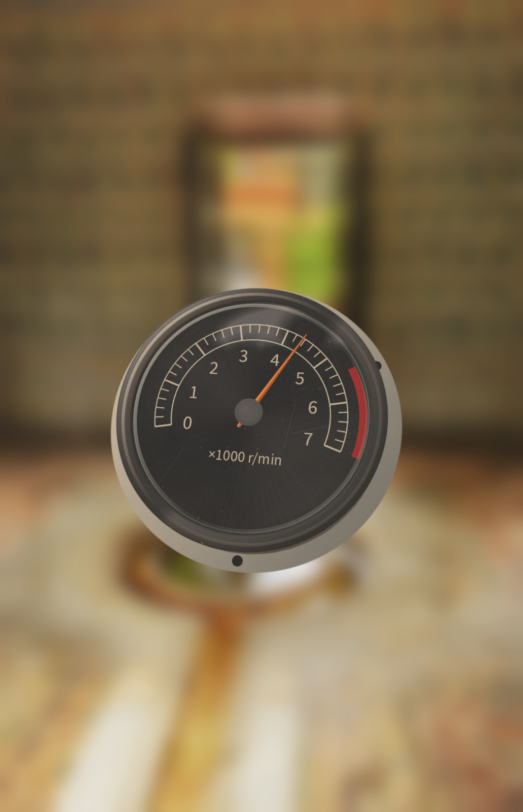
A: 4400 rpm
